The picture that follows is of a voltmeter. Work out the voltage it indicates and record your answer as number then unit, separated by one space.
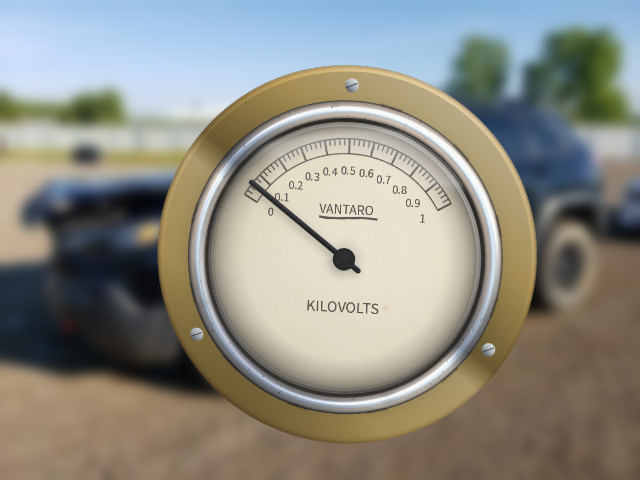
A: 0.06 kV
